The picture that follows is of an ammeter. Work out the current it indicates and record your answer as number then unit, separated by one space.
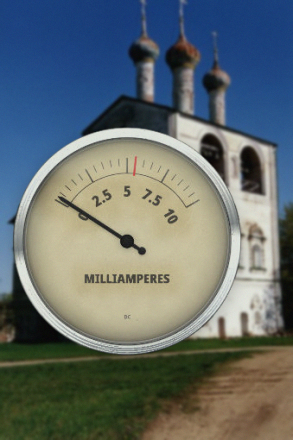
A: 0.25 mA
